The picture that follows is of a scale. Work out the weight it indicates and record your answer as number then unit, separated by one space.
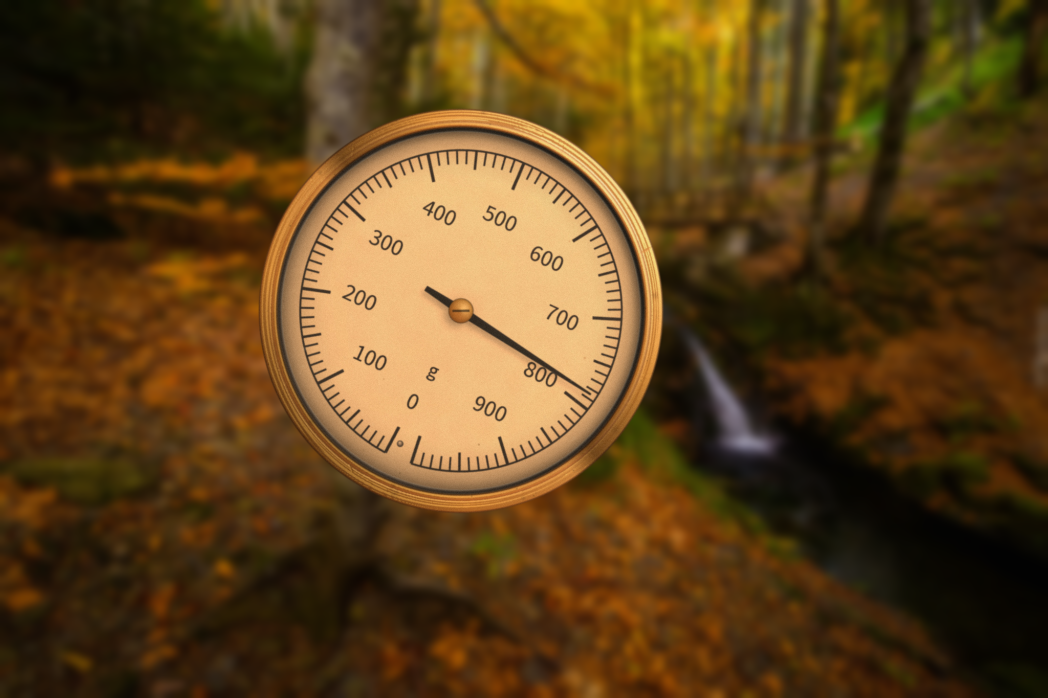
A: 785 g
